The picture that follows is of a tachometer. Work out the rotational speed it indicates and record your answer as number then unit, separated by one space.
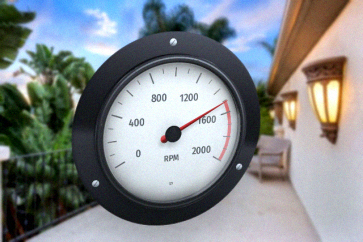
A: 1500 rpm
